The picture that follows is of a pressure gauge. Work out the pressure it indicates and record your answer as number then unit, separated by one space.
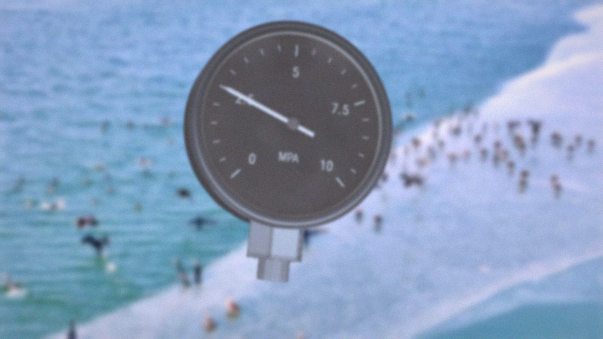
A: 2.5 MPa
